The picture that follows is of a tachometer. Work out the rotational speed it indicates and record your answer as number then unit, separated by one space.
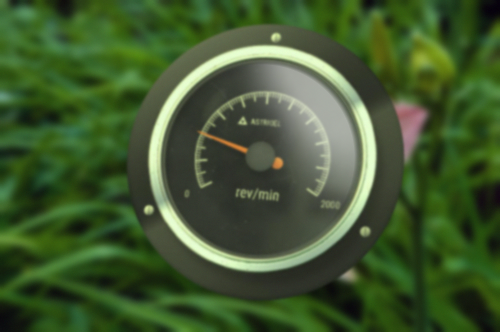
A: 400 rpm
